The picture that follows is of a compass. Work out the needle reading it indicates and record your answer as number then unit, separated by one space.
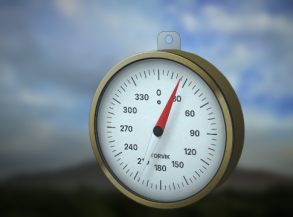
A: 25 °
